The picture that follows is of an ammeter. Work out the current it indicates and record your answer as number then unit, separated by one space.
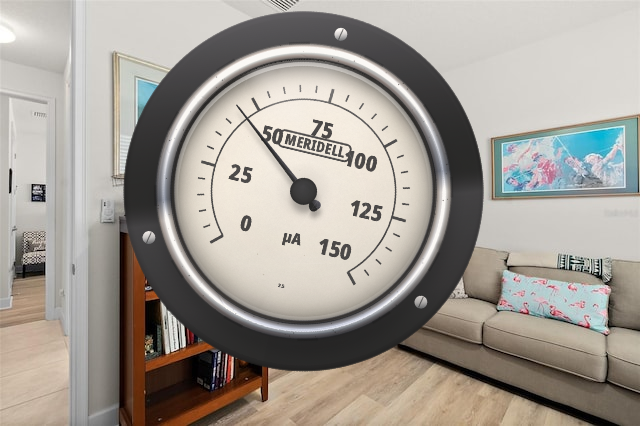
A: 45 µA
